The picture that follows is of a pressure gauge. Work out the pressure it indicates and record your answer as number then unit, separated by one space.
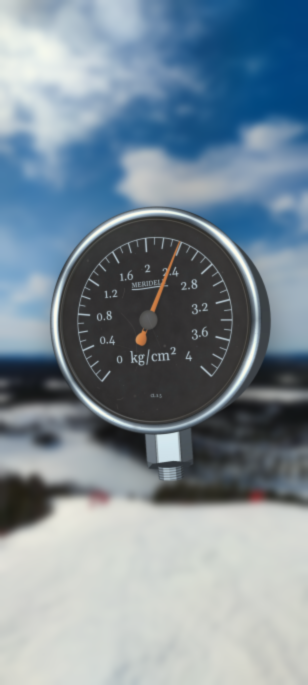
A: 2.4 kg/cm²
